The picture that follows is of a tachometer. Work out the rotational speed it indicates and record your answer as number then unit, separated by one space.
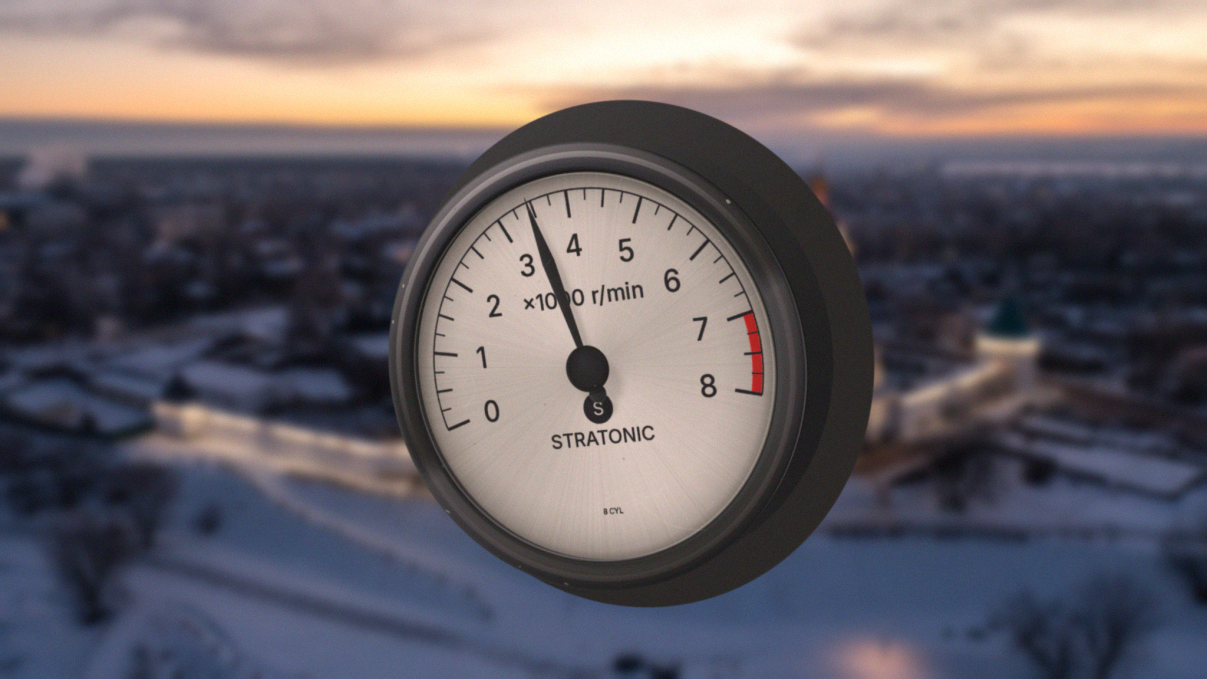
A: 3500 rpm
